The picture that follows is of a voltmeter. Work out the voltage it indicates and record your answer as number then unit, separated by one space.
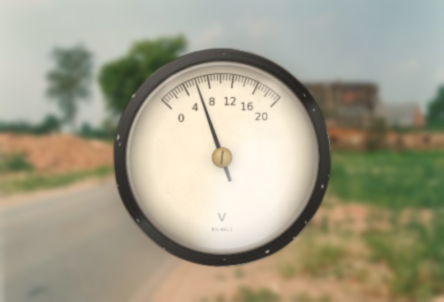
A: 6 V
